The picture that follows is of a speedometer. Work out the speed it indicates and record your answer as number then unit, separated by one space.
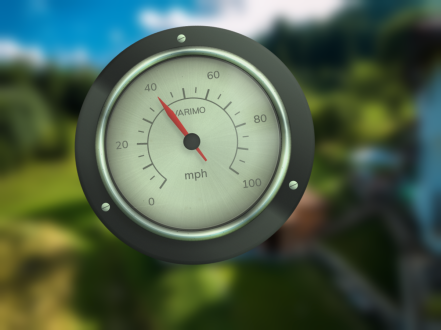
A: 40 mph
